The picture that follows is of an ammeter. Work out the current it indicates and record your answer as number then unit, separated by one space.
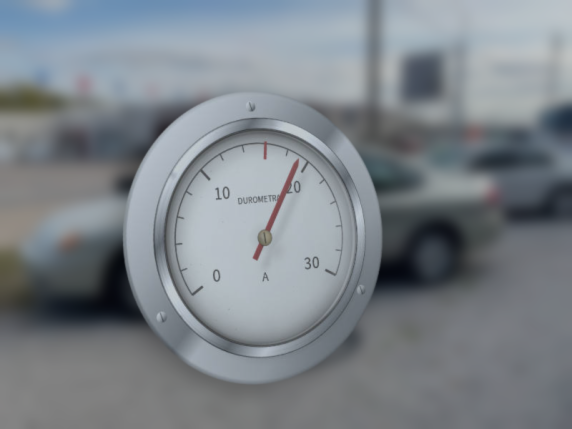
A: 19 A
